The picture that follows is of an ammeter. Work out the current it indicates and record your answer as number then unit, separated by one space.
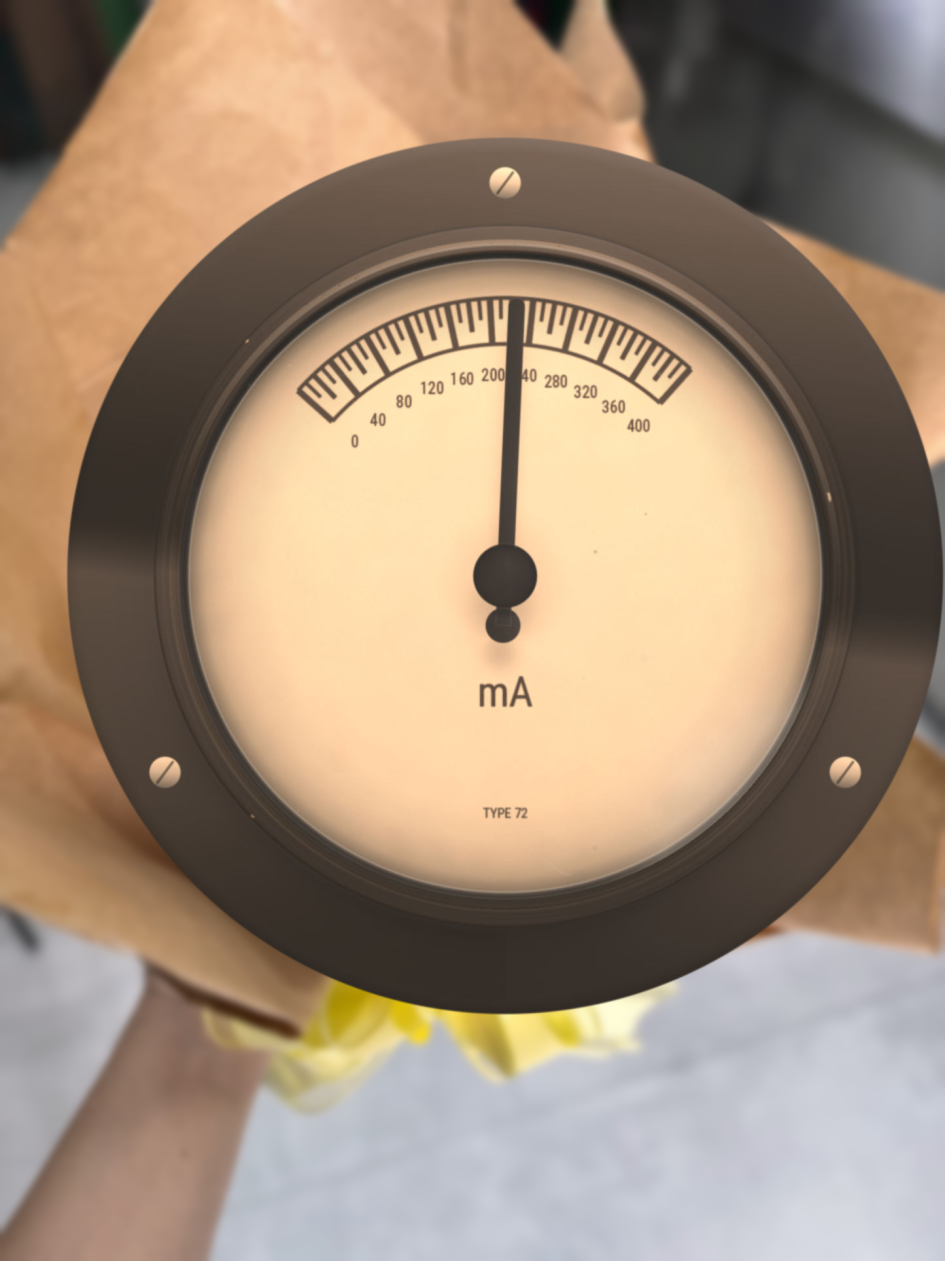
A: 225 mA
